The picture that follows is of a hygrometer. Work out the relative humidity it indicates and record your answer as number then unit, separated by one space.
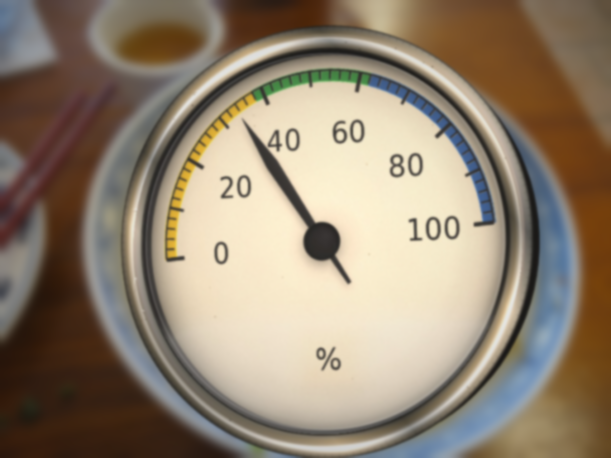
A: 34 %
